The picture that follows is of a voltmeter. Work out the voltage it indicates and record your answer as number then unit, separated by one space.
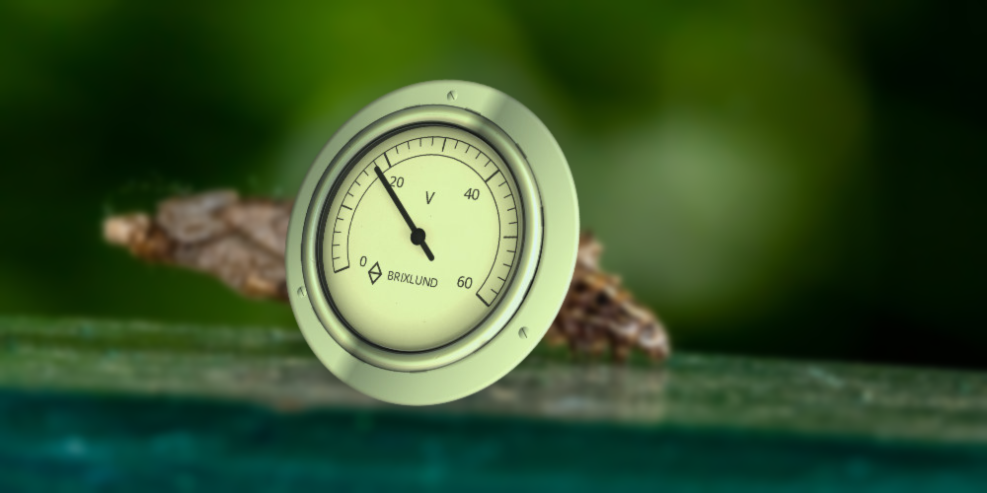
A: 18 V
